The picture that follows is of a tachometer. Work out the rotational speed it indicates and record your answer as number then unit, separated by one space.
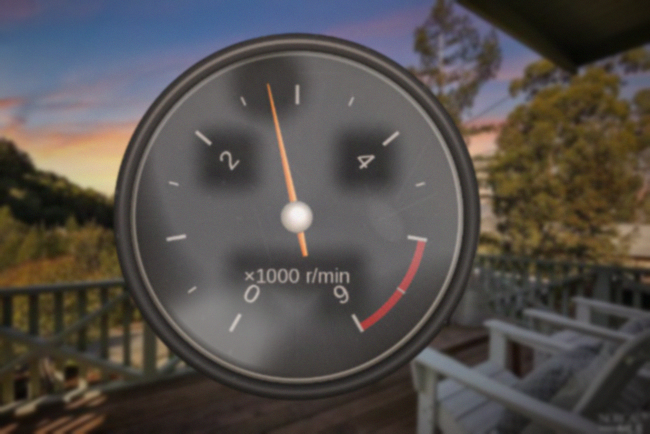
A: 2750 rpm
